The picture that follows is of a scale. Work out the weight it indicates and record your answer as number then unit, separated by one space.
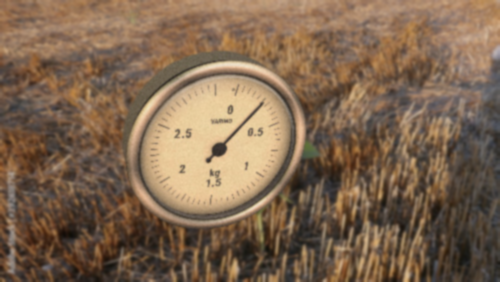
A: 0.25 kg
